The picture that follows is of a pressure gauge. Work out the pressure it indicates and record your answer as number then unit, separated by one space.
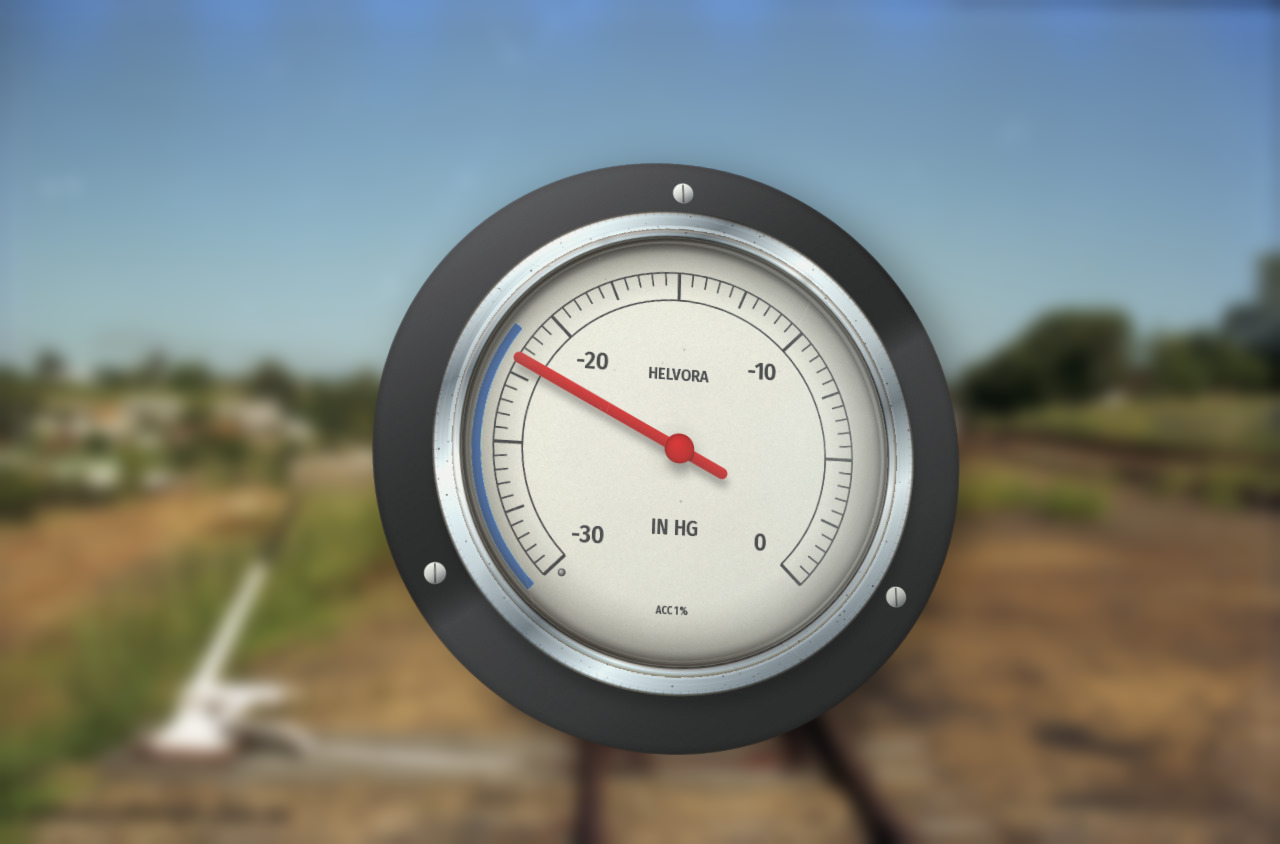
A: -22 inHg
